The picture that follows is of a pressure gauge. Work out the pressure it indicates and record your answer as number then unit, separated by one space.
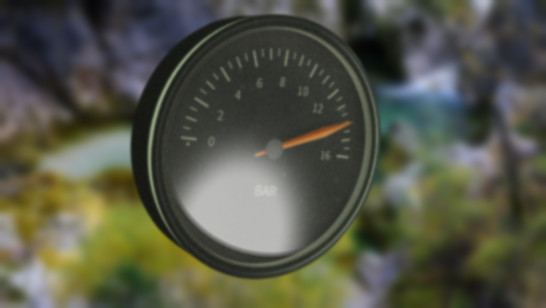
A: 14 bar
